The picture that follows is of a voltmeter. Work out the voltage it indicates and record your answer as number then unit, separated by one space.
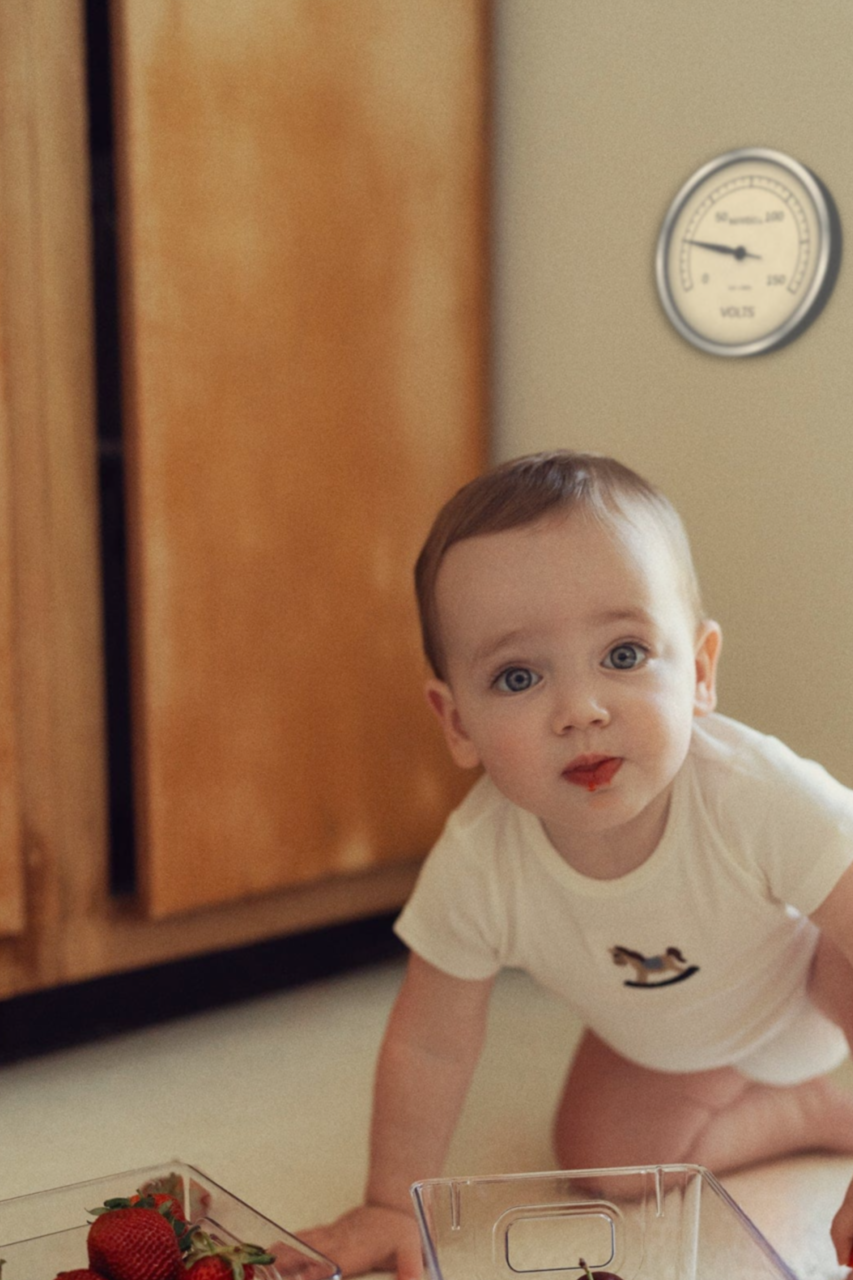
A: 25 V
